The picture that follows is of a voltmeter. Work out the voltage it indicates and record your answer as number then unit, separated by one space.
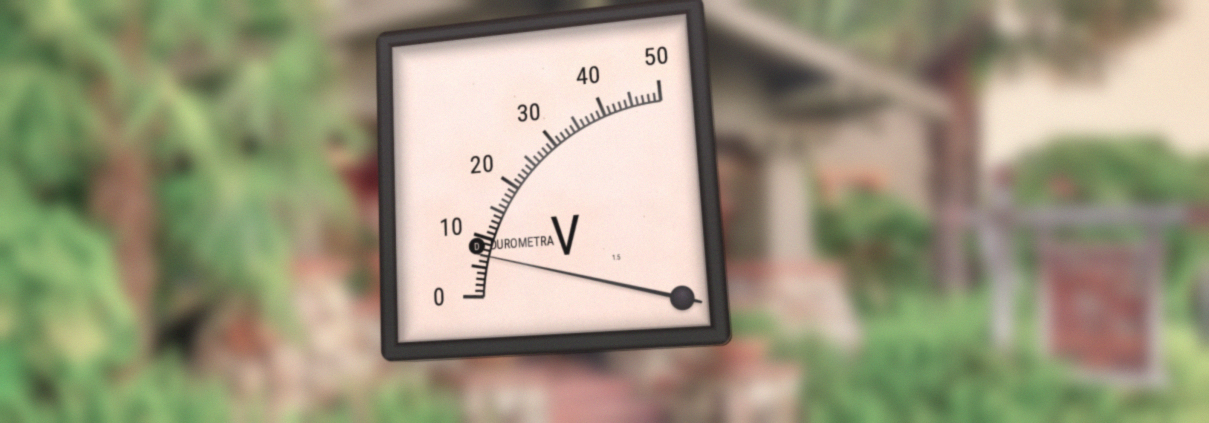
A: 7 V
